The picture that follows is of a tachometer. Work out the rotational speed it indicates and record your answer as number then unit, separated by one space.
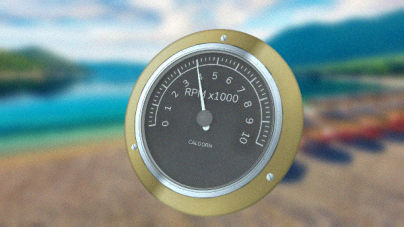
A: 4000 rpm
